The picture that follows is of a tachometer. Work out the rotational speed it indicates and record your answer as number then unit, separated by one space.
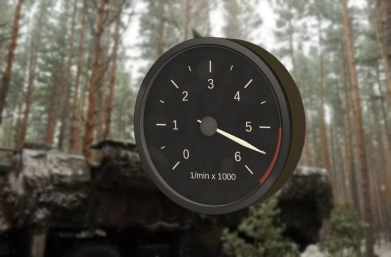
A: 5500 rpm
